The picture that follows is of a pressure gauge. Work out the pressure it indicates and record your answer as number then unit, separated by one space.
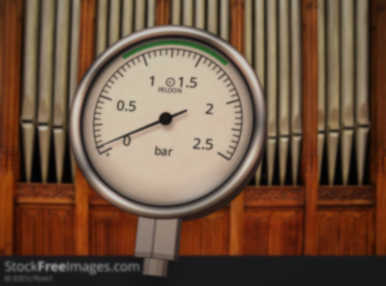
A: 0.05 bar
